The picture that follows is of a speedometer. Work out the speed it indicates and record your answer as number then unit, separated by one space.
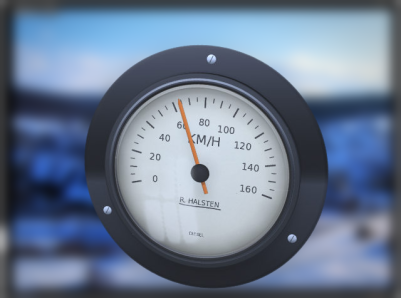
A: 65 km/h
